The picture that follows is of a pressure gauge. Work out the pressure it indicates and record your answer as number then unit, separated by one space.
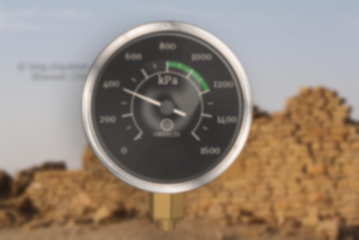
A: 400 kPa
